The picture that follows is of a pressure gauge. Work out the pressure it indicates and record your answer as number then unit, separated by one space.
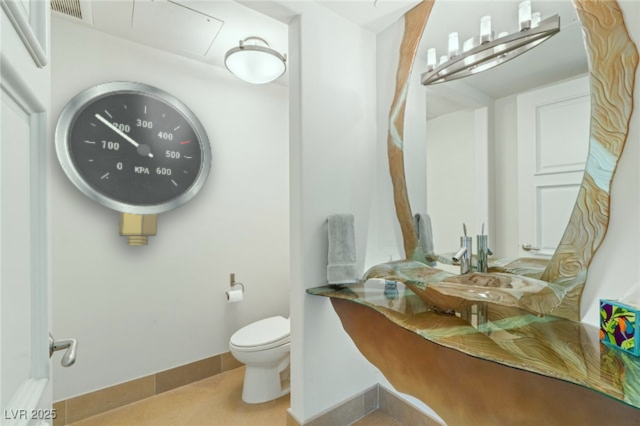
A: 175 kPa
